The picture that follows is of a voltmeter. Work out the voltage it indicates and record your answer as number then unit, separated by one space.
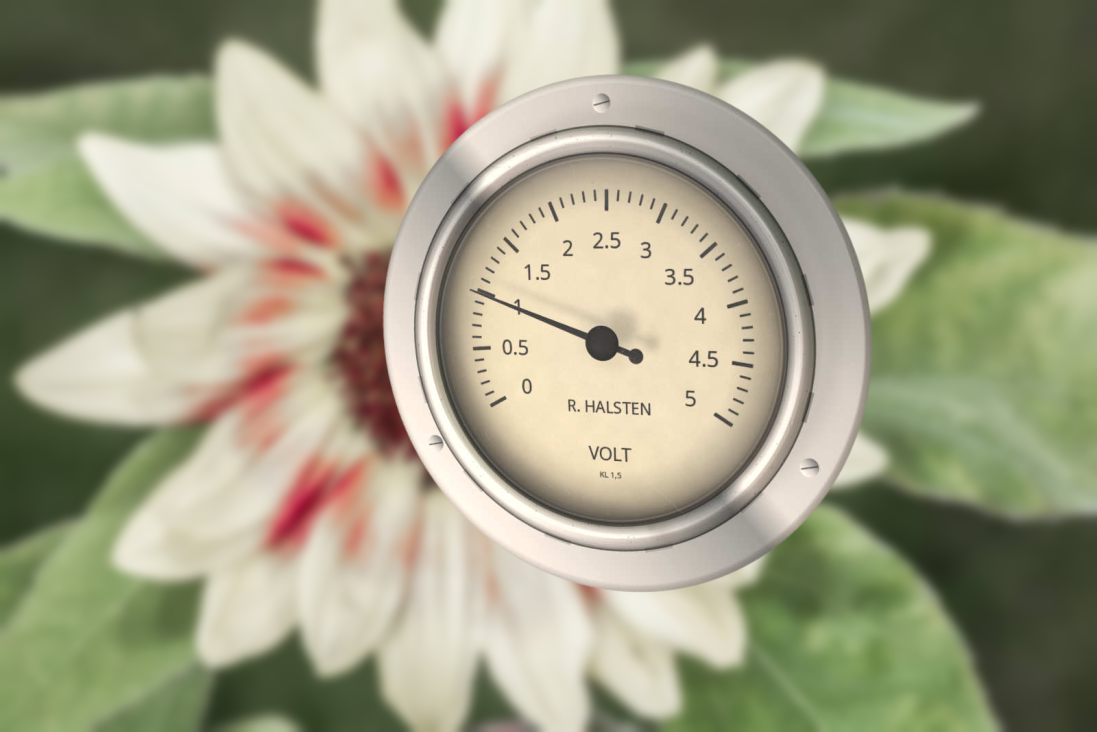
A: 1 V
